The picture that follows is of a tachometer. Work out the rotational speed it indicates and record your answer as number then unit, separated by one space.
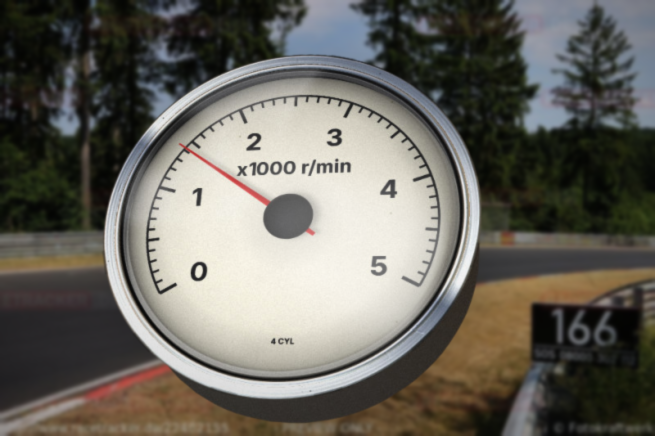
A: 1400 rpm
